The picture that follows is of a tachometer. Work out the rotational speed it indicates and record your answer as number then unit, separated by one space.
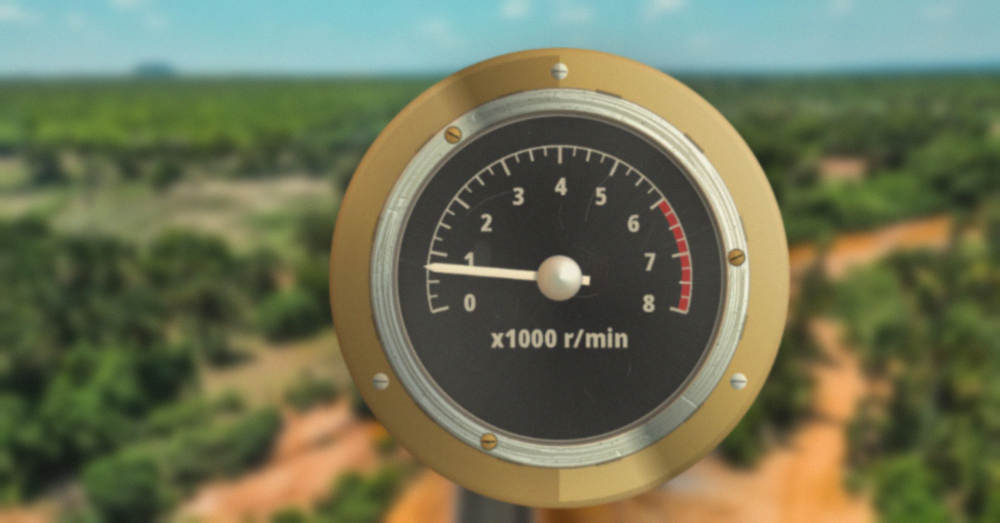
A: 750 rpm
